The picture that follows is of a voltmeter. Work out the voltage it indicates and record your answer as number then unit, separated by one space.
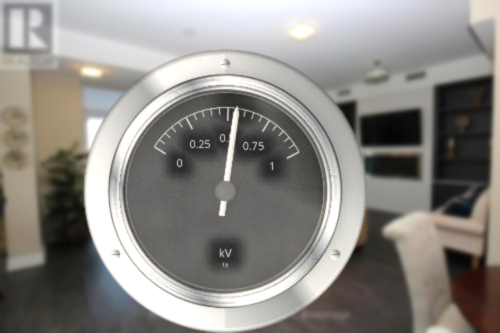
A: 0.55 kV
